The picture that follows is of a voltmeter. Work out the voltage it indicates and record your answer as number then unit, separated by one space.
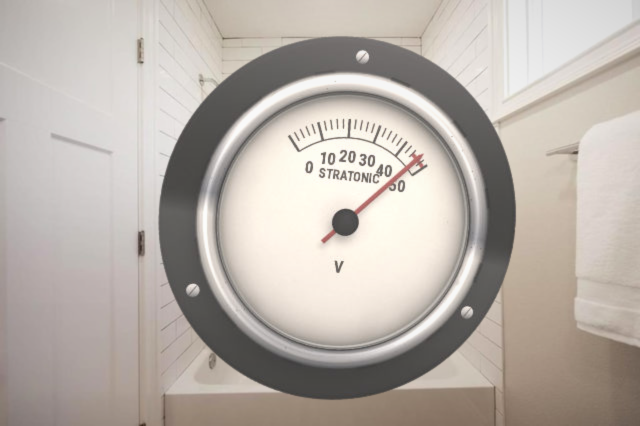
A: 46 V
